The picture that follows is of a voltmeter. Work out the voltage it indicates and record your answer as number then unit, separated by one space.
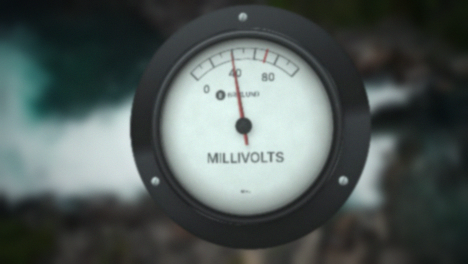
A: 40 mV
